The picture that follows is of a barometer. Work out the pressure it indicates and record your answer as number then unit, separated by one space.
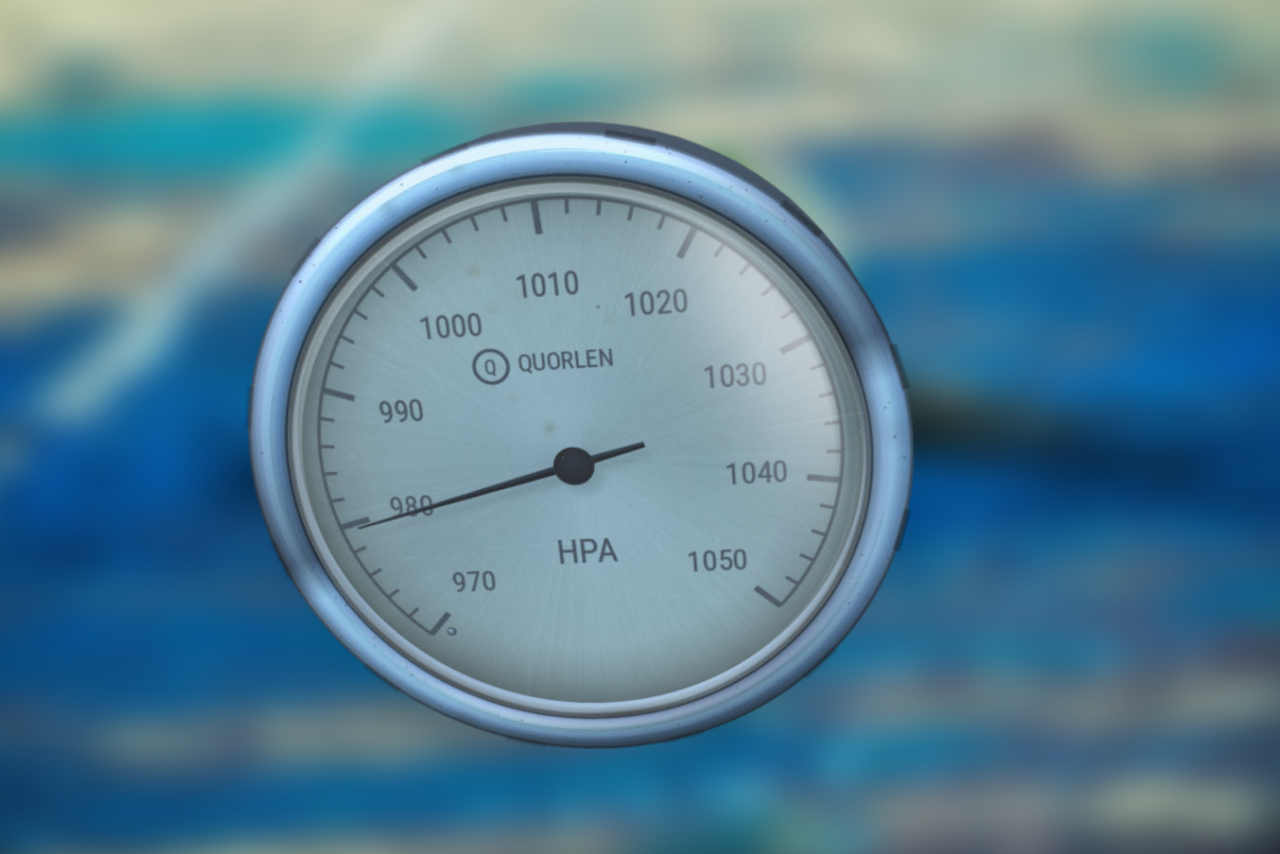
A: 980 hPa
